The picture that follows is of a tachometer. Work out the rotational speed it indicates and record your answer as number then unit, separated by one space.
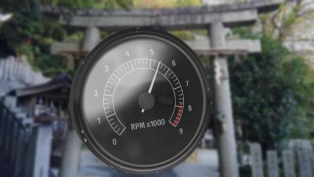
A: 5400 rpm
